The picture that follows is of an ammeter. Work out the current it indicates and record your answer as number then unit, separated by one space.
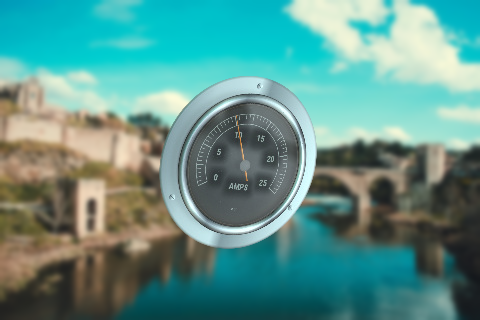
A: 10 A
